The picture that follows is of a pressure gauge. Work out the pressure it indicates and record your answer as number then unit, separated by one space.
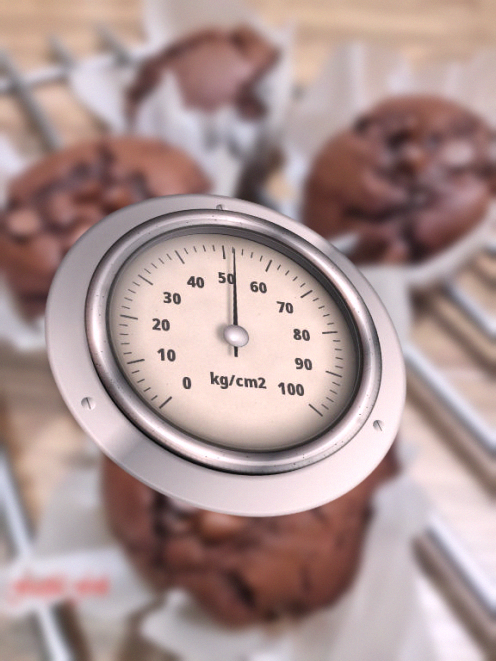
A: 52 kg/cm²
